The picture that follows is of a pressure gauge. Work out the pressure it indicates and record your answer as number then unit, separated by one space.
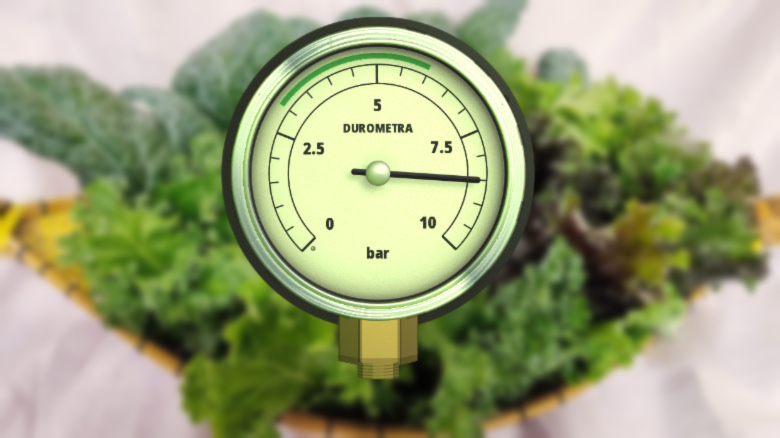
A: 8.5 bar
